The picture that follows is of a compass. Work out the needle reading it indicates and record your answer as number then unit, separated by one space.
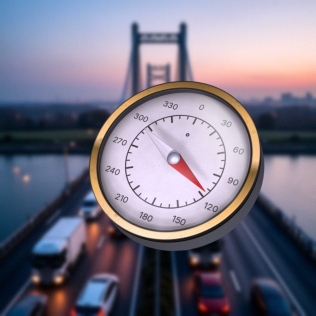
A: 115 °
